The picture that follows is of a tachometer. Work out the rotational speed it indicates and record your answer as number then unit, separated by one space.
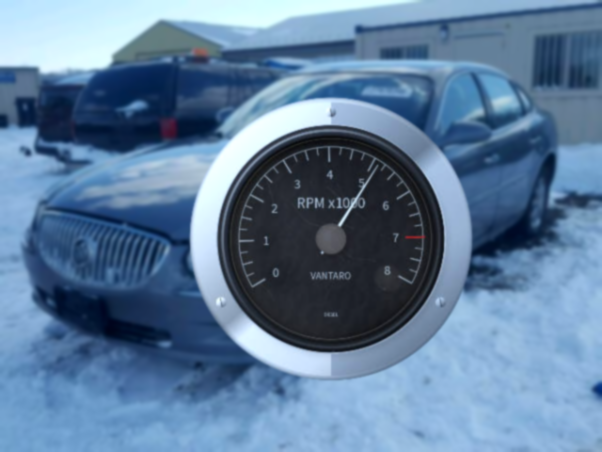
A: 5125 rpm
